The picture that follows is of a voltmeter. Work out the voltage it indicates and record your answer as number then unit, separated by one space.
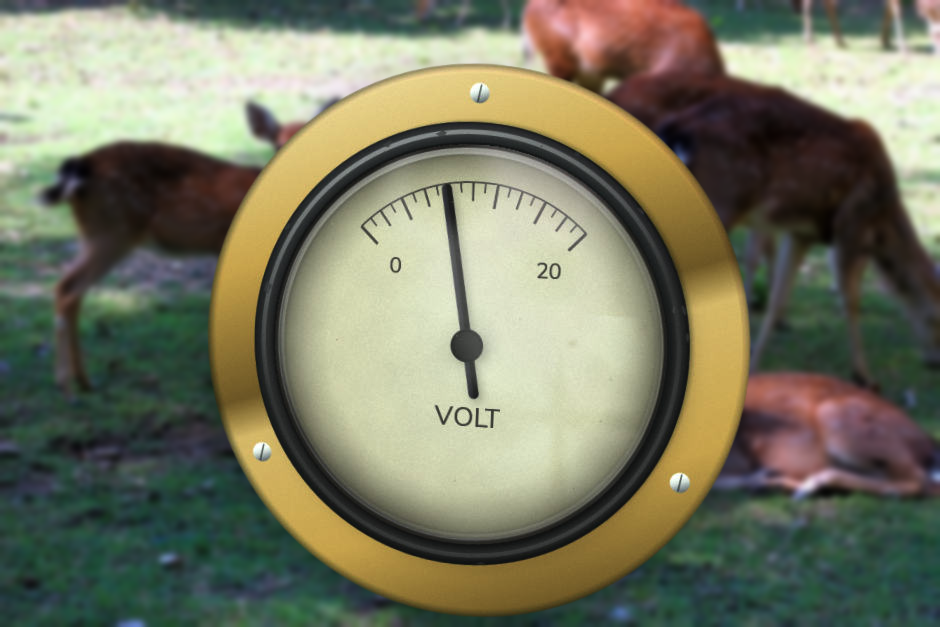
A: 8 V
